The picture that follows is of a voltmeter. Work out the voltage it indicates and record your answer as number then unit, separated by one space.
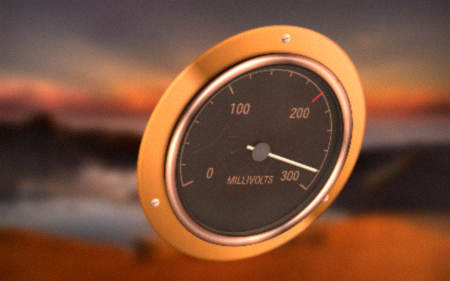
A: 280 mV
